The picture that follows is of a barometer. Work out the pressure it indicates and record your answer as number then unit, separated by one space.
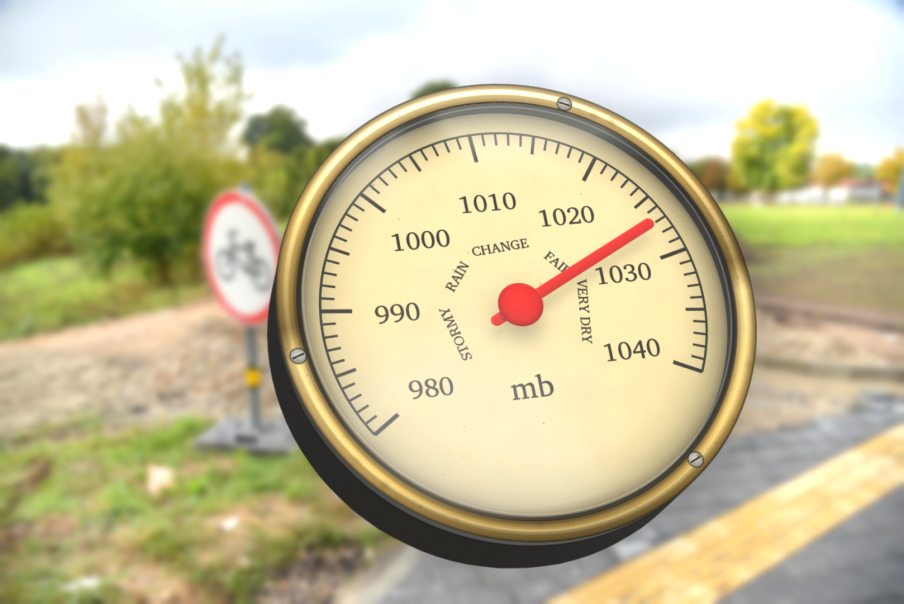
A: 1027 mbar
